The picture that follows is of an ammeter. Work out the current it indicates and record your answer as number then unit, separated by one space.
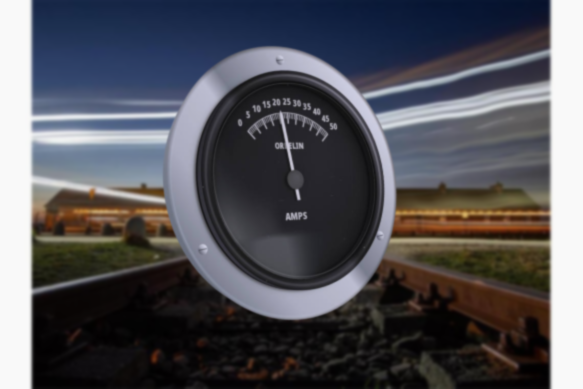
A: 20 A
